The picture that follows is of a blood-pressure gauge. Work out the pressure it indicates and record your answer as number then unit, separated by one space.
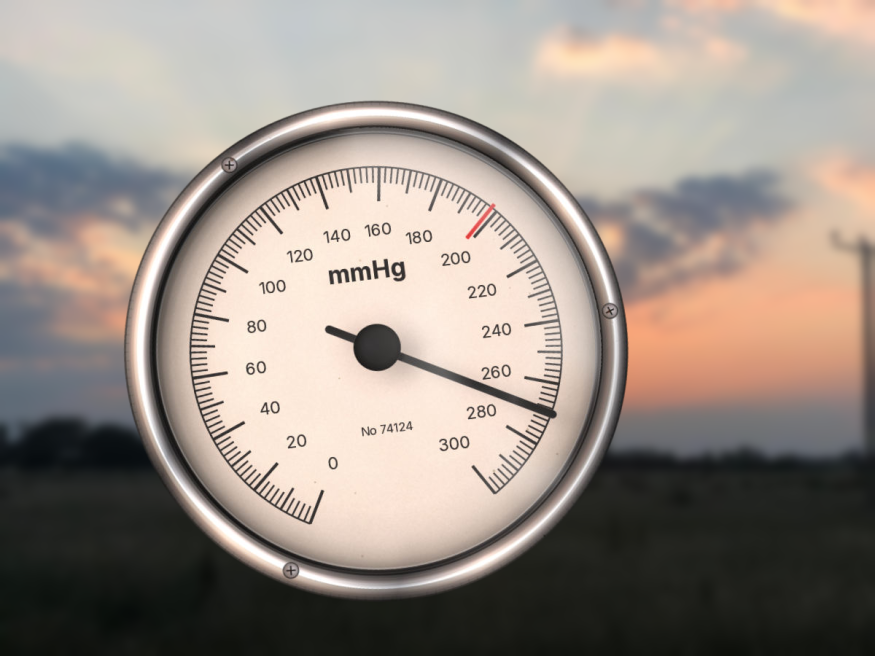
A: 270 mmHg
